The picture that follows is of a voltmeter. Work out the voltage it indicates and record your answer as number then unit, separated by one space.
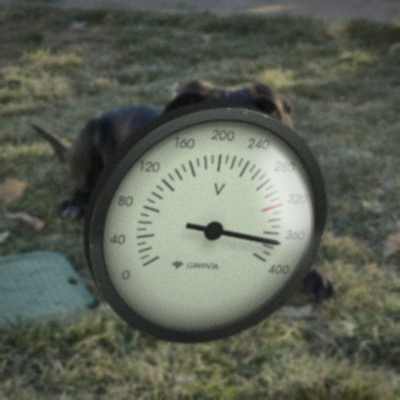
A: 370 V
